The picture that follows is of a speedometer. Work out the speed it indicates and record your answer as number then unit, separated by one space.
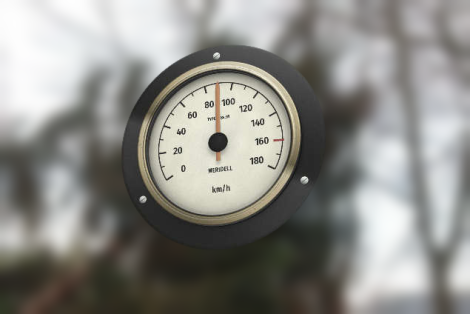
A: 90 km/h
